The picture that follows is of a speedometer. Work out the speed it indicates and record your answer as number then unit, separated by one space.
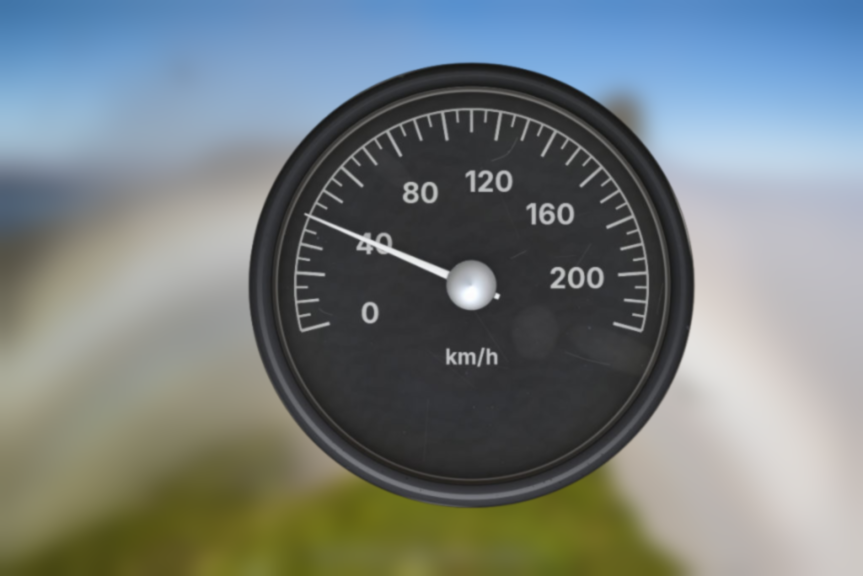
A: 40 km/h
